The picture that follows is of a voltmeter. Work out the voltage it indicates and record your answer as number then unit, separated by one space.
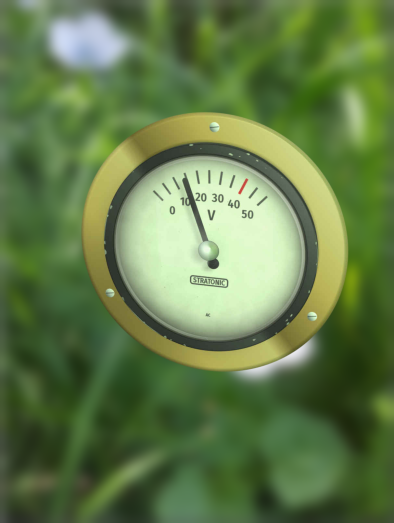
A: 15 V
